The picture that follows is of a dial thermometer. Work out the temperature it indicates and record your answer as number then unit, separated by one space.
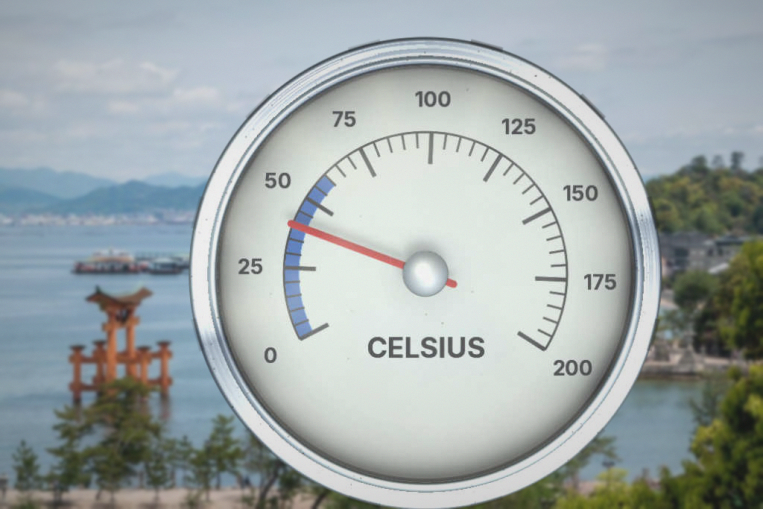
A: 40 °C
